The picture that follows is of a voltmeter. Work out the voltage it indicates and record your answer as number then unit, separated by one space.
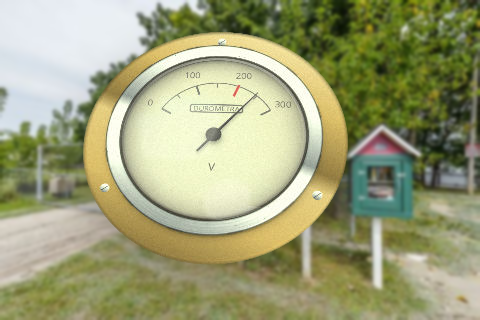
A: 250 V
